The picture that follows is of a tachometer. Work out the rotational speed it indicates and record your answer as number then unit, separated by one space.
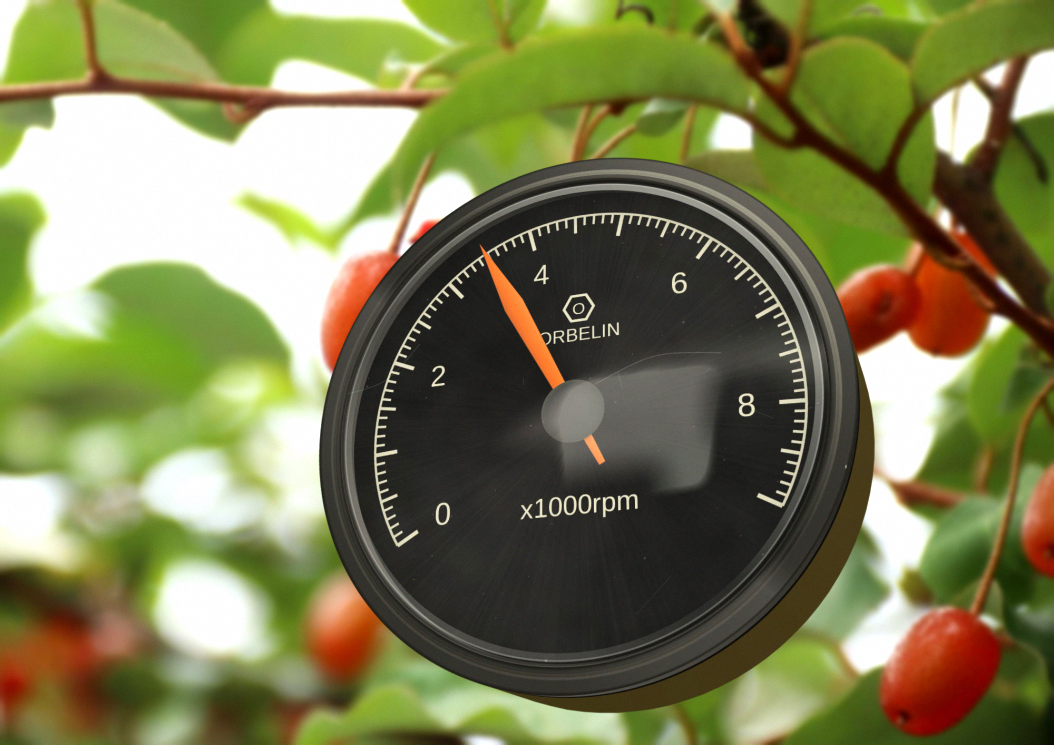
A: 3500 rpm
